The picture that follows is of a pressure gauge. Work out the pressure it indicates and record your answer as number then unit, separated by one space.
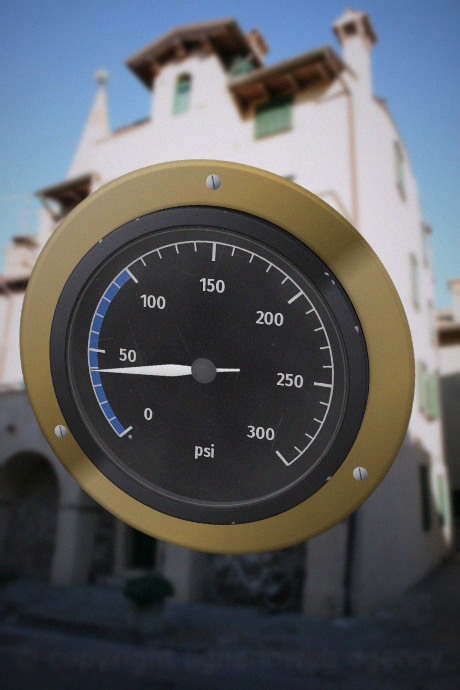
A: 40 psi
